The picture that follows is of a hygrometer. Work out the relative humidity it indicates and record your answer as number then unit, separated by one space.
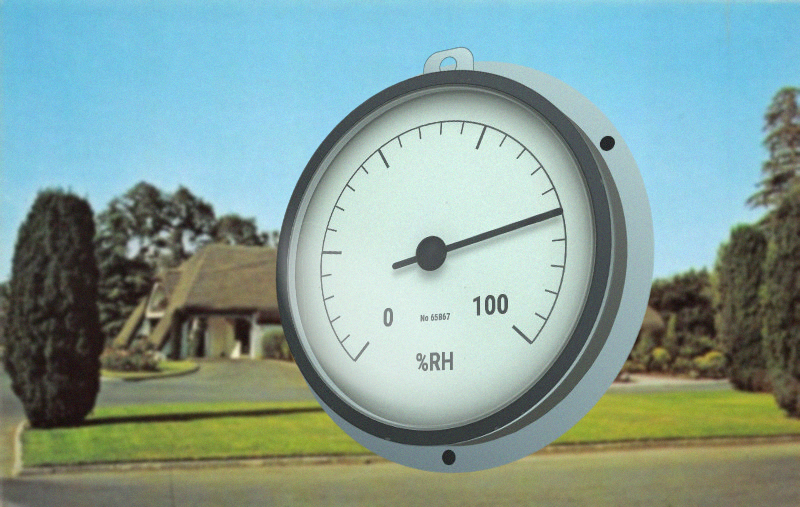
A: 80 %
